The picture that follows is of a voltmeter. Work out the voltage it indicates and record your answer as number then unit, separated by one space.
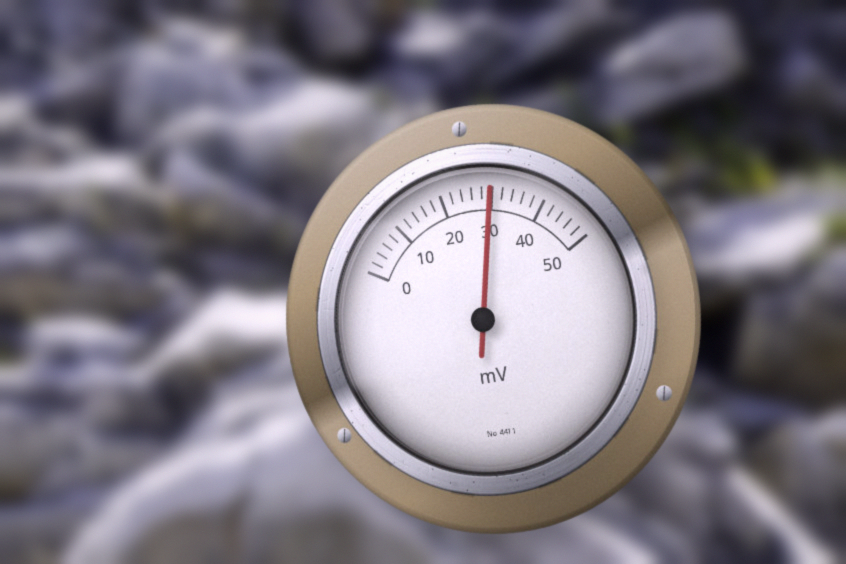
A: 30 mV
